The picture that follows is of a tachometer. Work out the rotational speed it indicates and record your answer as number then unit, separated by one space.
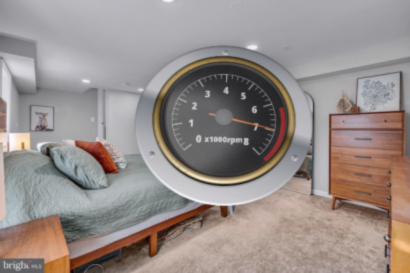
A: 7000 rpm
